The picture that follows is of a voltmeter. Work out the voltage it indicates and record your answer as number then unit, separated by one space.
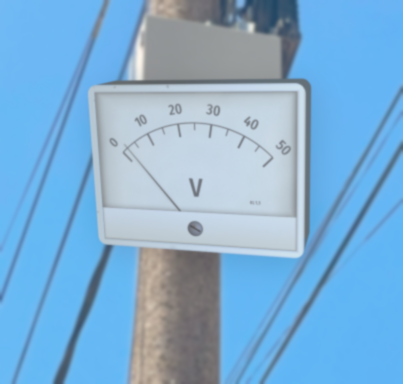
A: 2.5 V
